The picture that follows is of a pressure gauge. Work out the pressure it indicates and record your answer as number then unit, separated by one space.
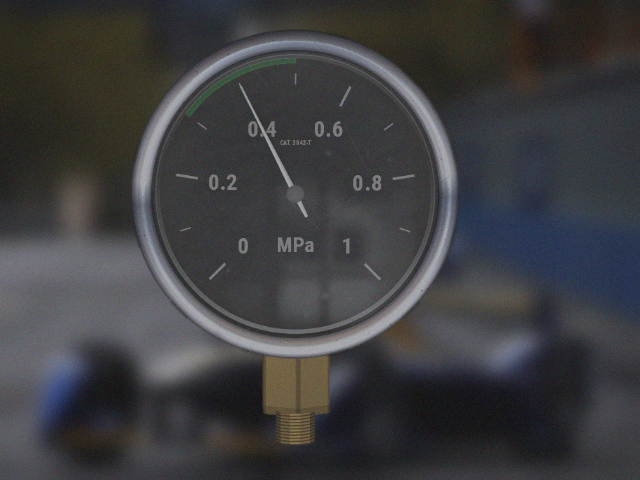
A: 0.4 MPa
